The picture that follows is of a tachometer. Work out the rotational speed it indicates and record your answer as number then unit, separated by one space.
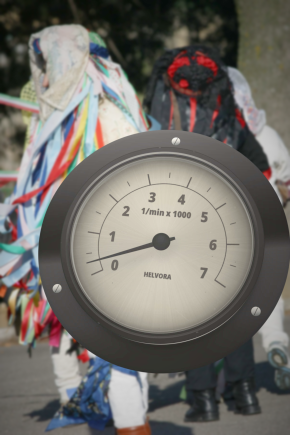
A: 250 rpm
